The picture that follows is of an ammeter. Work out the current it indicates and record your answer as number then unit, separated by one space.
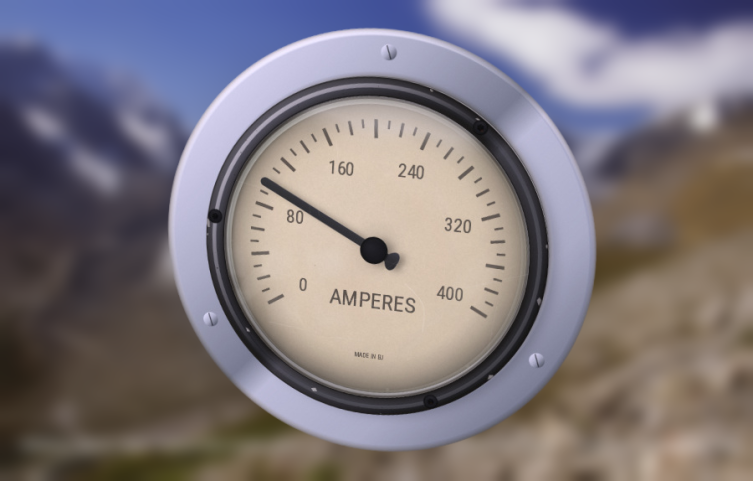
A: 100 A
